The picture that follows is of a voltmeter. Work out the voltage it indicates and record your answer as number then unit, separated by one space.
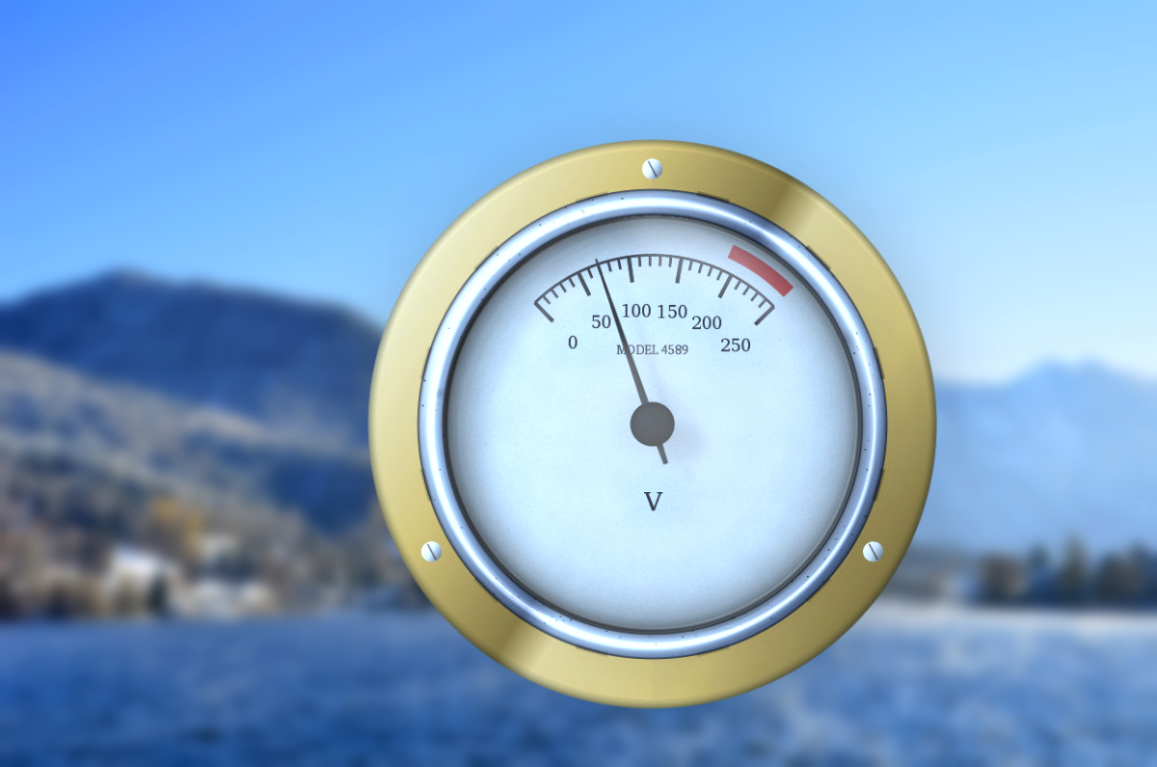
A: 70 V
